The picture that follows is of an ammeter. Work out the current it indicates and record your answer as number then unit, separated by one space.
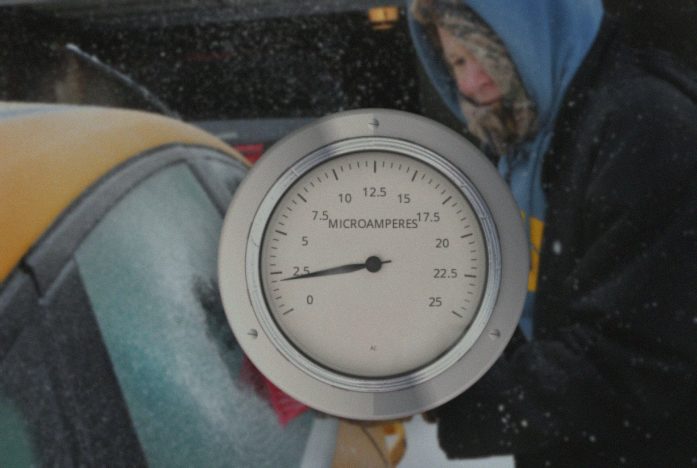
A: 2 µA
